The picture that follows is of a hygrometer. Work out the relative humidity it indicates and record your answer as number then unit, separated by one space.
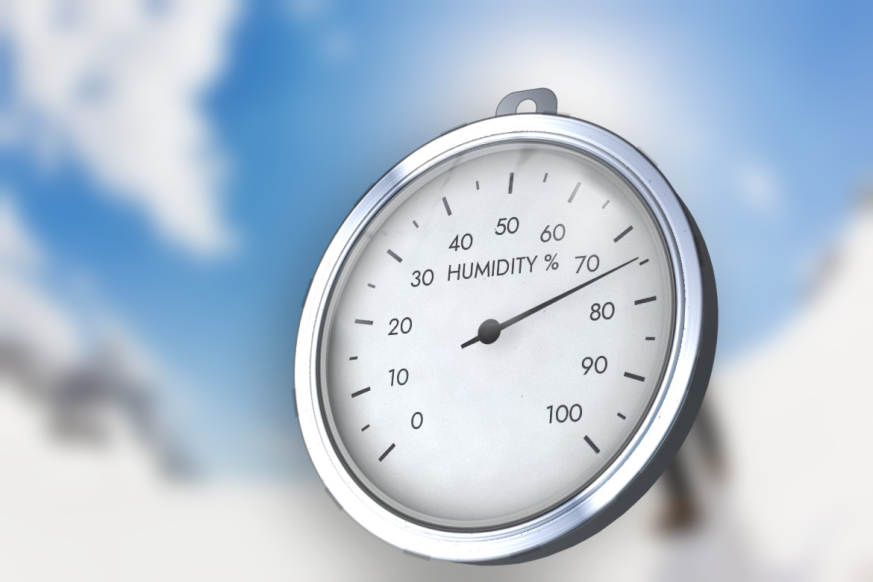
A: 75 %
